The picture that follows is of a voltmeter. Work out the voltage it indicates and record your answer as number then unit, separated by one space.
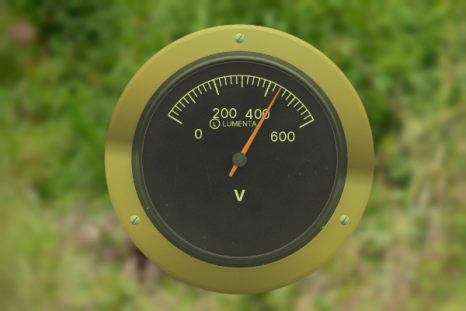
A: 440 V
